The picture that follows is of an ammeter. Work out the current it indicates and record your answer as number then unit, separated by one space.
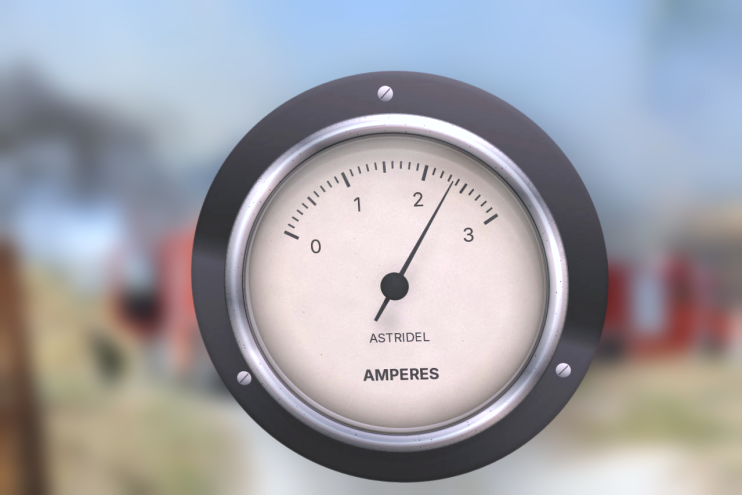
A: 2.35 A
